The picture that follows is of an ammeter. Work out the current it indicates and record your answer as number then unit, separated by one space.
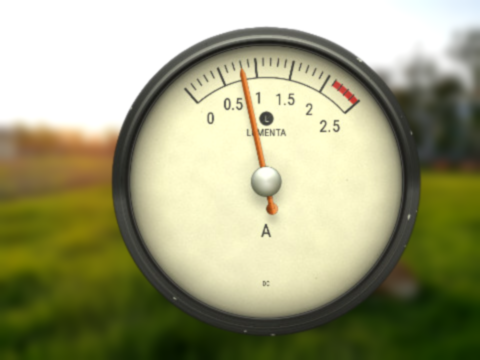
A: 0.8 A
